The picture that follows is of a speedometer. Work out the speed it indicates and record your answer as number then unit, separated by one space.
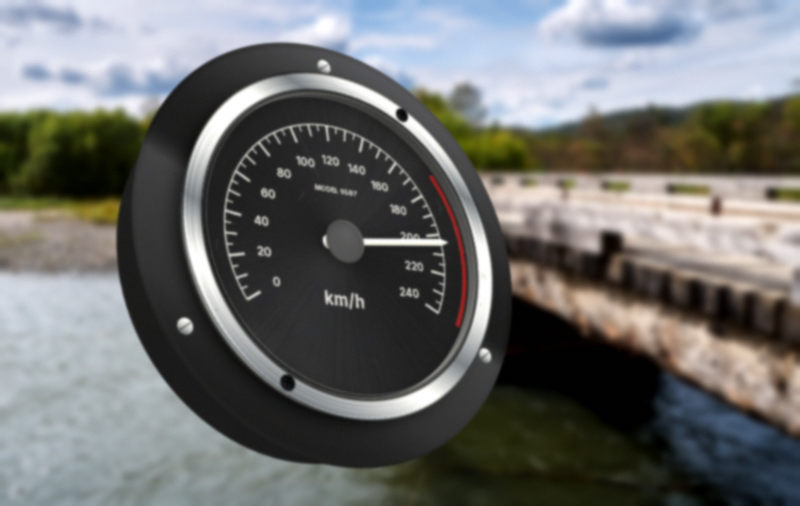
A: 205 km/h
